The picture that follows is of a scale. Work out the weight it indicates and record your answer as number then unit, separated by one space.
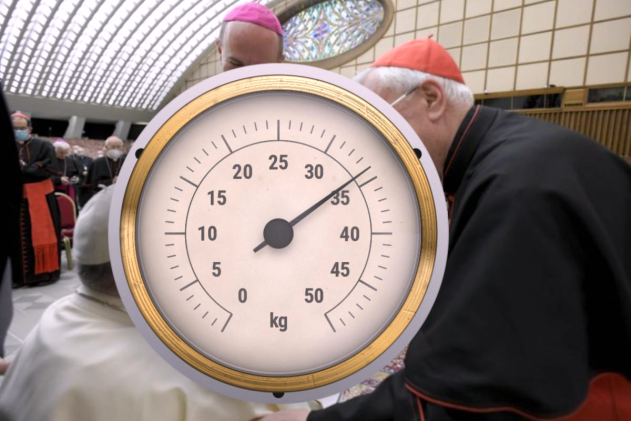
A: 34 kg
